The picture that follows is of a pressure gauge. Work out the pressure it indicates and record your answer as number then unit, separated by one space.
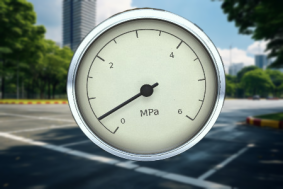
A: 0.5 MPa
